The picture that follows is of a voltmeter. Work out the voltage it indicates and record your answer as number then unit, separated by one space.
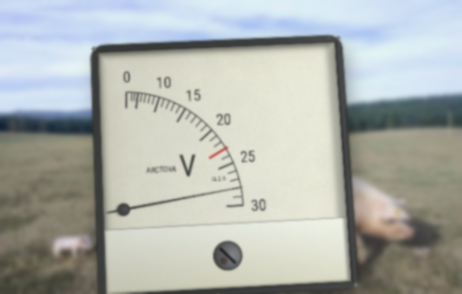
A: 28 V
